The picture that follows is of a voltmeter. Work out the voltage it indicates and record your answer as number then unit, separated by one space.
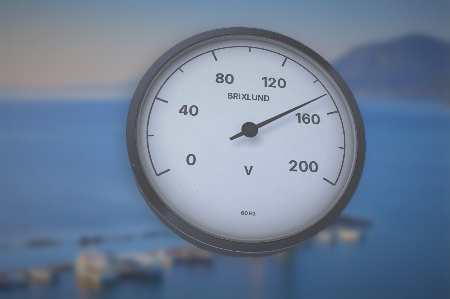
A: 150 V
